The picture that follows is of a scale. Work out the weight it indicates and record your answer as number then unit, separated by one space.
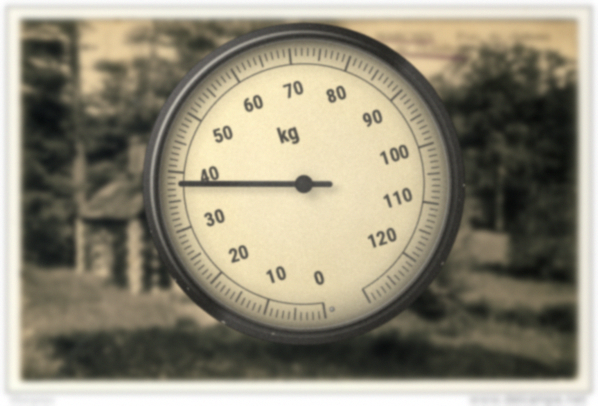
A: 38 kg
